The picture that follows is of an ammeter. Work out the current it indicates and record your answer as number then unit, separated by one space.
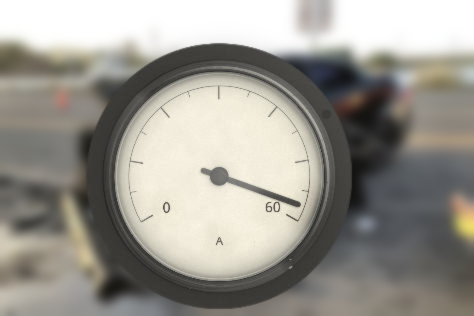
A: 57.5 A
